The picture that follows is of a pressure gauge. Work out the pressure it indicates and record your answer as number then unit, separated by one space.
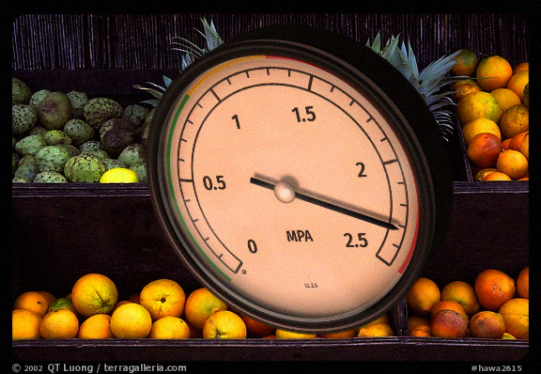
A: 2.3 MPa
